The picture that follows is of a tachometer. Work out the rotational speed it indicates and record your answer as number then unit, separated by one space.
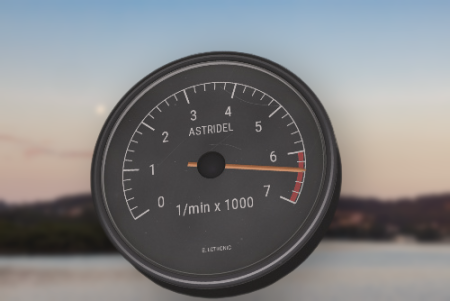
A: 6400 rpm
